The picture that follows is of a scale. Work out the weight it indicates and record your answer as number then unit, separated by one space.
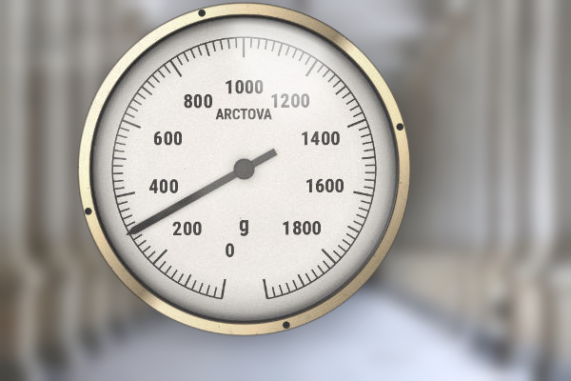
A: 300 g
